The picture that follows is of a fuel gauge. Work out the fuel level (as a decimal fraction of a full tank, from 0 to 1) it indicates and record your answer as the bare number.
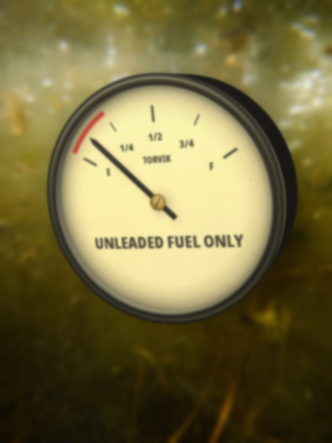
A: 0.125
